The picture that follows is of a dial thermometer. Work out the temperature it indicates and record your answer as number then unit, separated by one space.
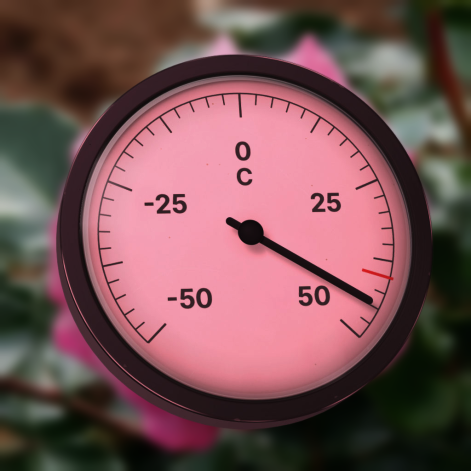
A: 45 °C
